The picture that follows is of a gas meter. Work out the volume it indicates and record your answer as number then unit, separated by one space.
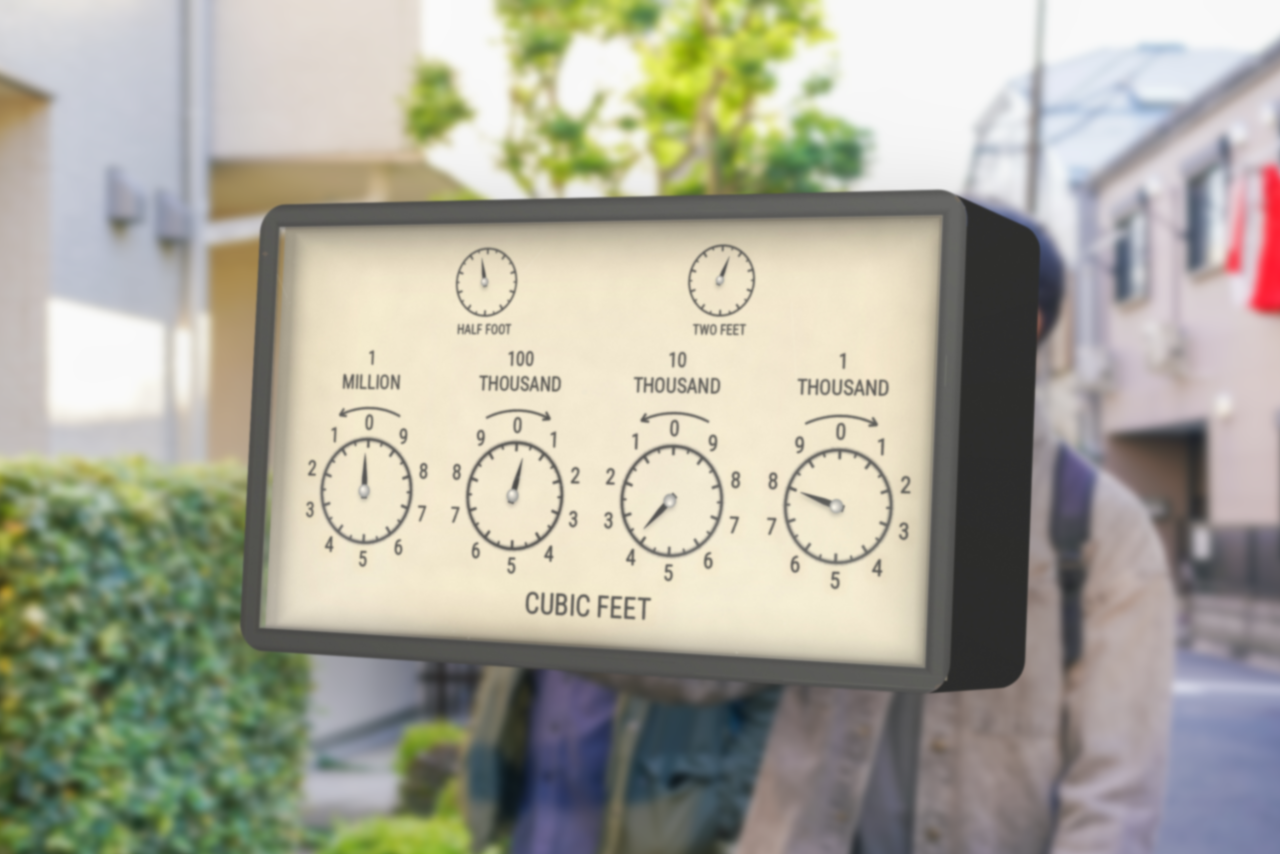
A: 3800 ft³
